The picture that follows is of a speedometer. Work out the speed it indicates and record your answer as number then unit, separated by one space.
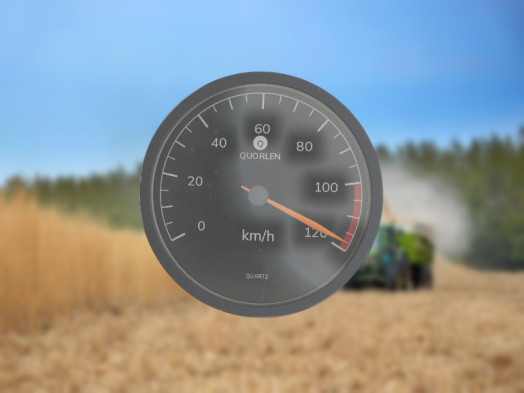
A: 117.5 km/h
